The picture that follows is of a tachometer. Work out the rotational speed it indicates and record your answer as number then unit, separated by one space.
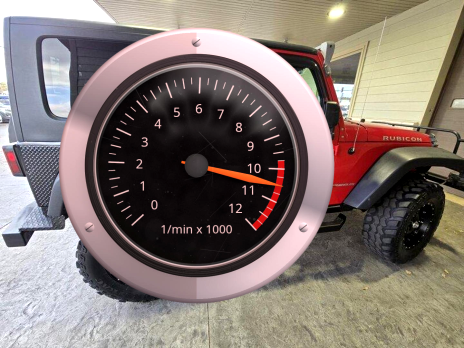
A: 10500 rpm
